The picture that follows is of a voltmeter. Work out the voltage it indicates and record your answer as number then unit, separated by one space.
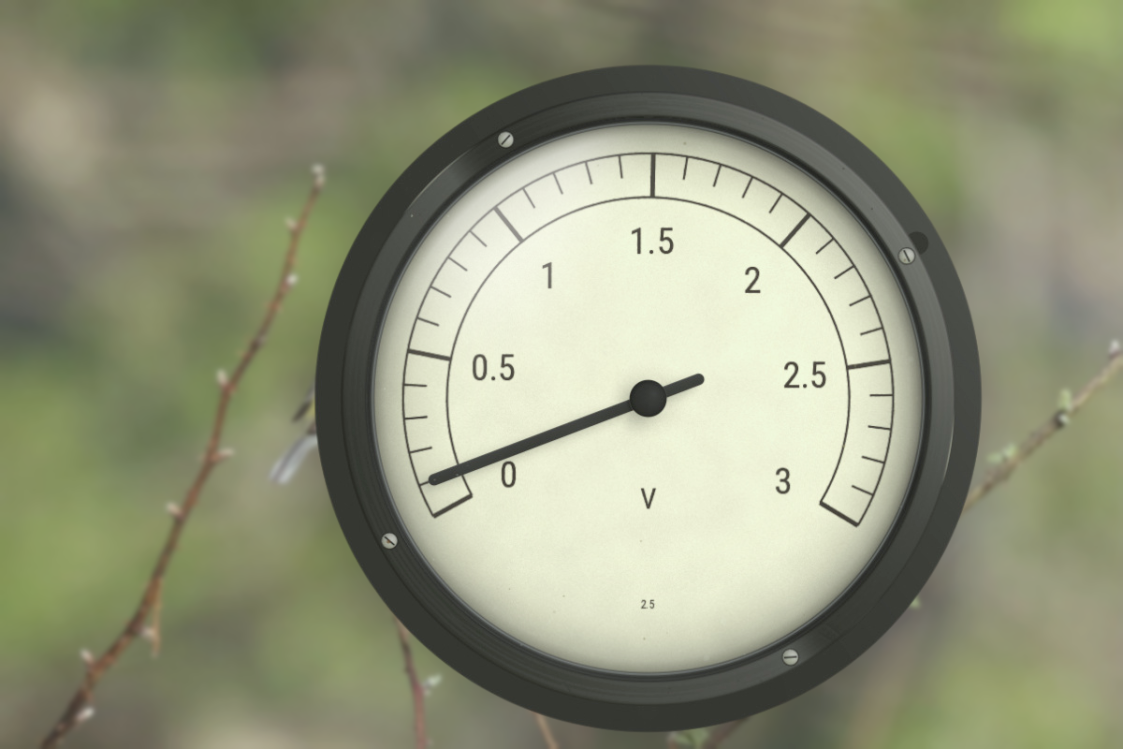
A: 0.1 V
